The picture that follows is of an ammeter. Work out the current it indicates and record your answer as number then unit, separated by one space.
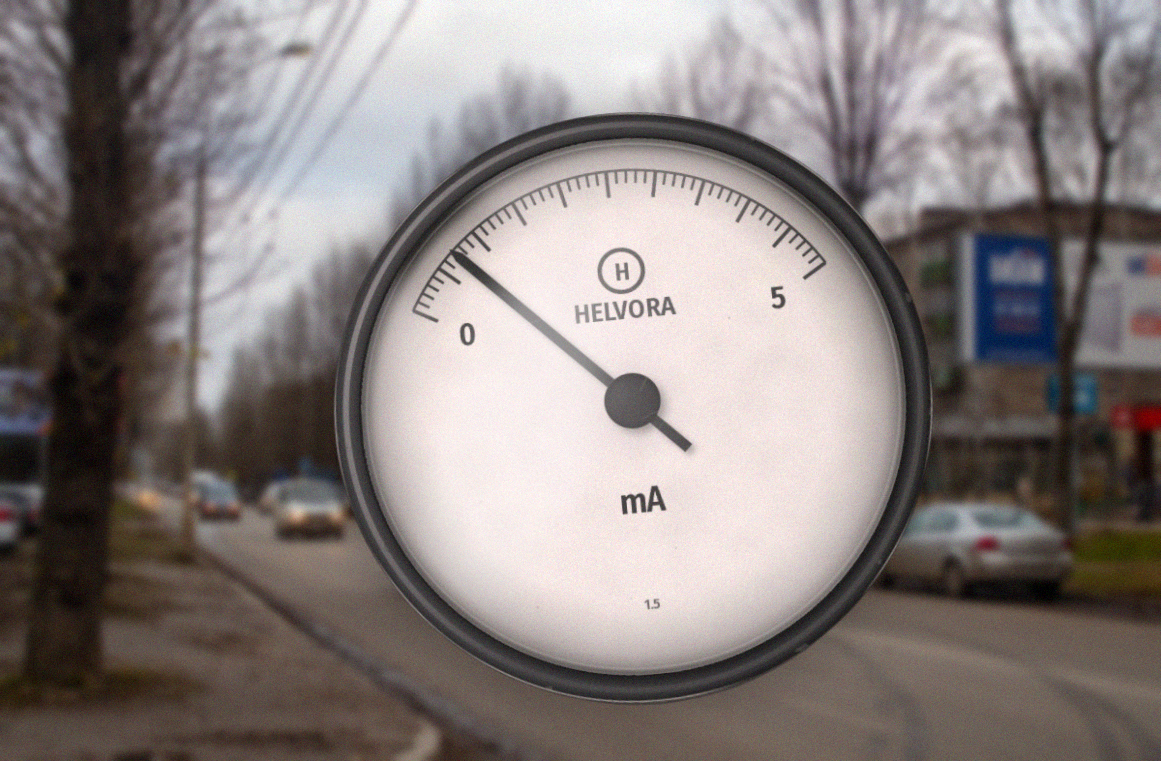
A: 0.7 mA
